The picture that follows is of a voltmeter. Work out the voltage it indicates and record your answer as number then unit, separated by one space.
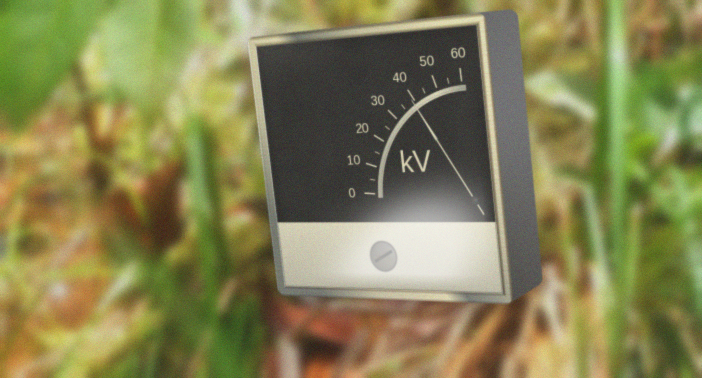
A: 40 kV
